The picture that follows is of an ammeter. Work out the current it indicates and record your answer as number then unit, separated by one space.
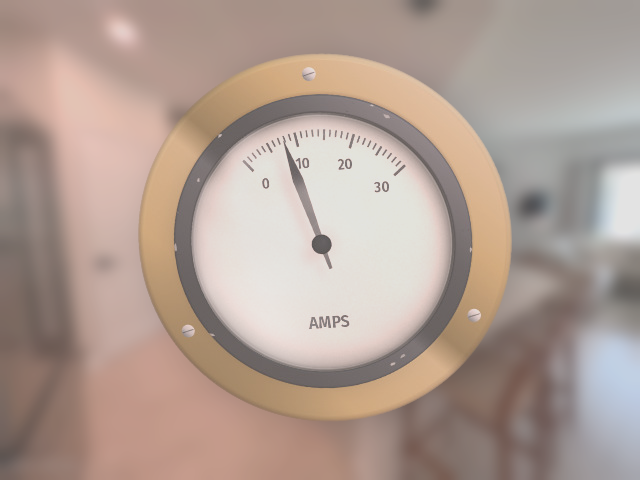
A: 8 A
